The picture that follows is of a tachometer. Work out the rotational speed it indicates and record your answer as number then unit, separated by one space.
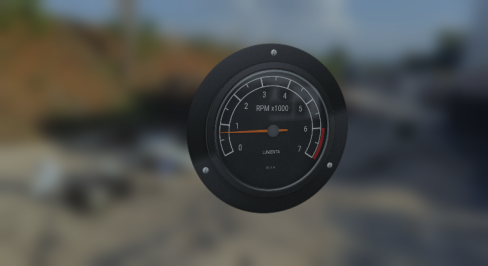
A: 750 rpm
